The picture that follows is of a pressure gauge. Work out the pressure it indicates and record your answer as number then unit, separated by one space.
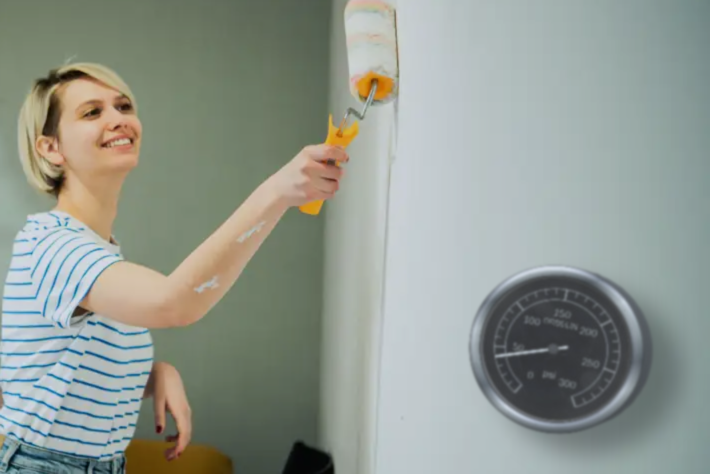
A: 40 psi
